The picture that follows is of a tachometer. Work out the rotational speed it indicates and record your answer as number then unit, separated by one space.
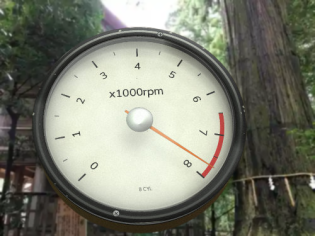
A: 7750 rpm
